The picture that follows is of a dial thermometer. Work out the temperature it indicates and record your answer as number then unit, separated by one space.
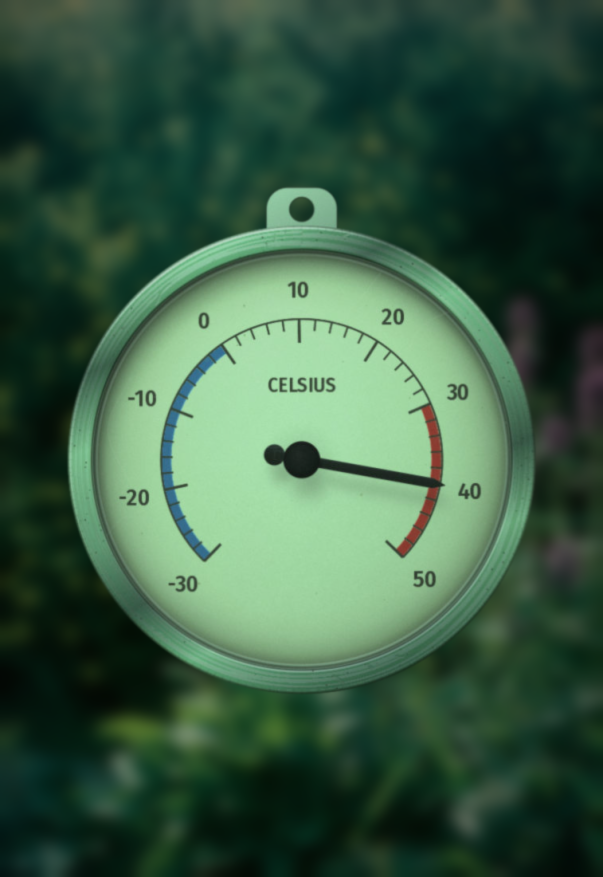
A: 40 °C
